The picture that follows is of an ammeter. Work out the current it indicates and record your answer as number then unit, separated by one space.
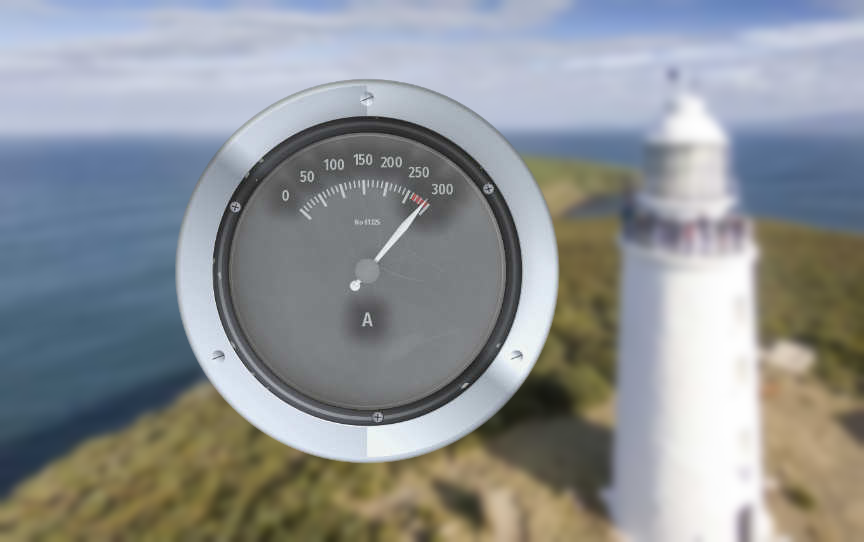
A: 290 A
